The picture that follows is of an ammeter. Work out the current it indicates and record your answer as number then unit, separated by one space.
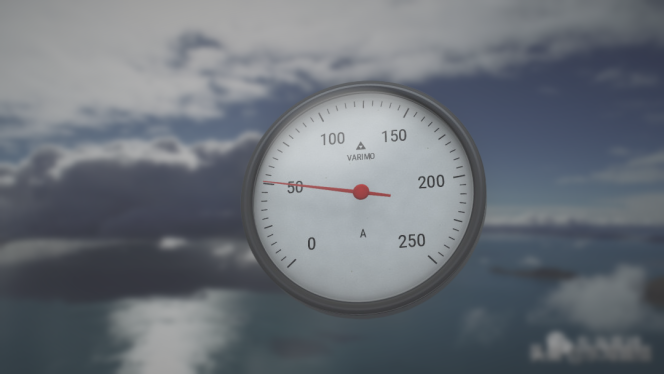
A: 50 A
